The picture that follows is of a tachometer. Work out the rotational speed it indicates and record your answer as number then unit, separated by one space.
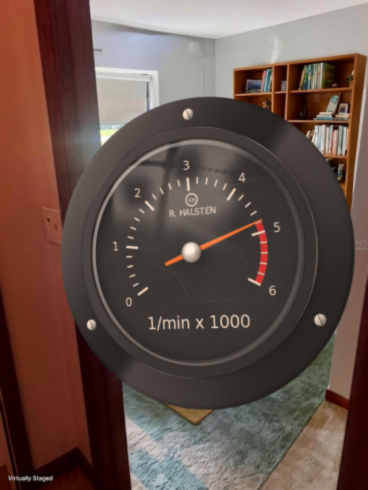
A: 4800 rpm
